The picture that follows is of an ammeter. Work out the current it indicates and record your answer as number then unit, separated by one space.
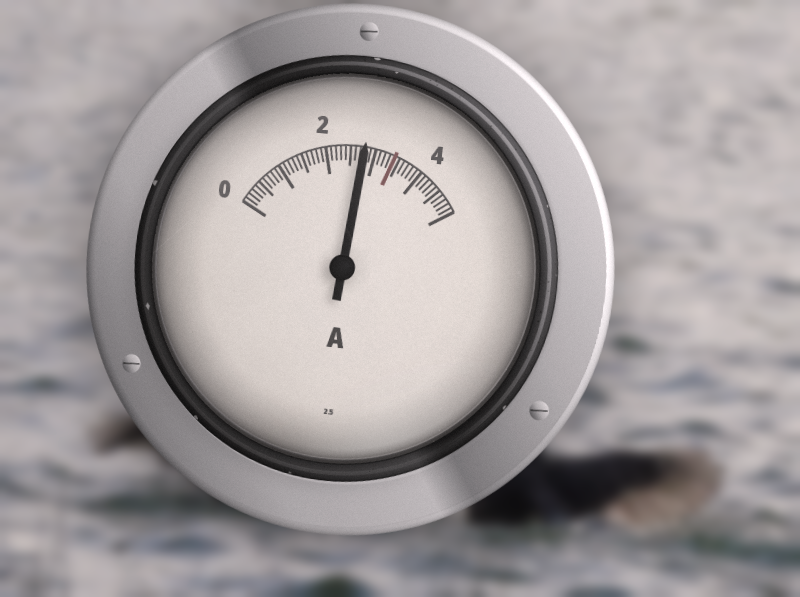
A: 2.8 A
